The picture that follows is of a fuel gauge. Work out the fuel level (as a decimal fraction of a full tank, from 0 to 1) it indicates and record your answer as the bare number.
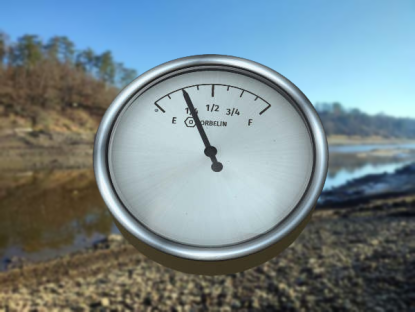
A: 0.25
